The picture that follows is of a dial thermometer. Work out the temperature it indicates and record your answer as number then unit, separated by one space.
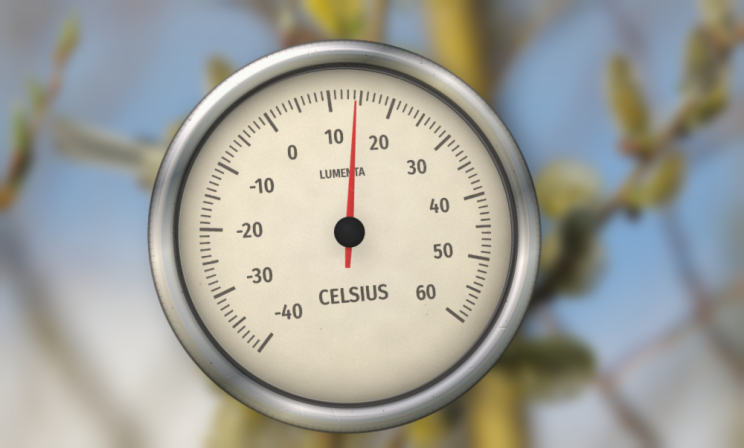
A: 14 °C
